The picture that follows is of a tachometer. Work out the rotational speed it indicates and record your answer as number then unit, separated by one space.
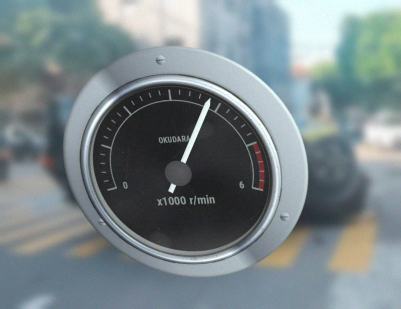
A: 3800 rpm
